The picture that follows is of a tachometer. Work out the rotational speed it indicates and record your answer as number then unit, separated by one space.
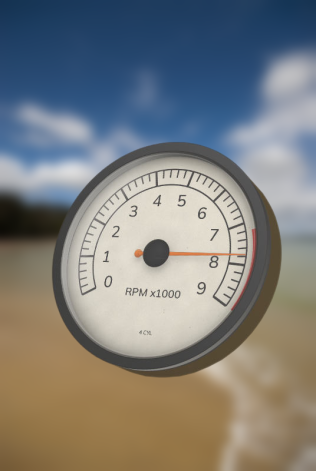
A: 7800 rpm
